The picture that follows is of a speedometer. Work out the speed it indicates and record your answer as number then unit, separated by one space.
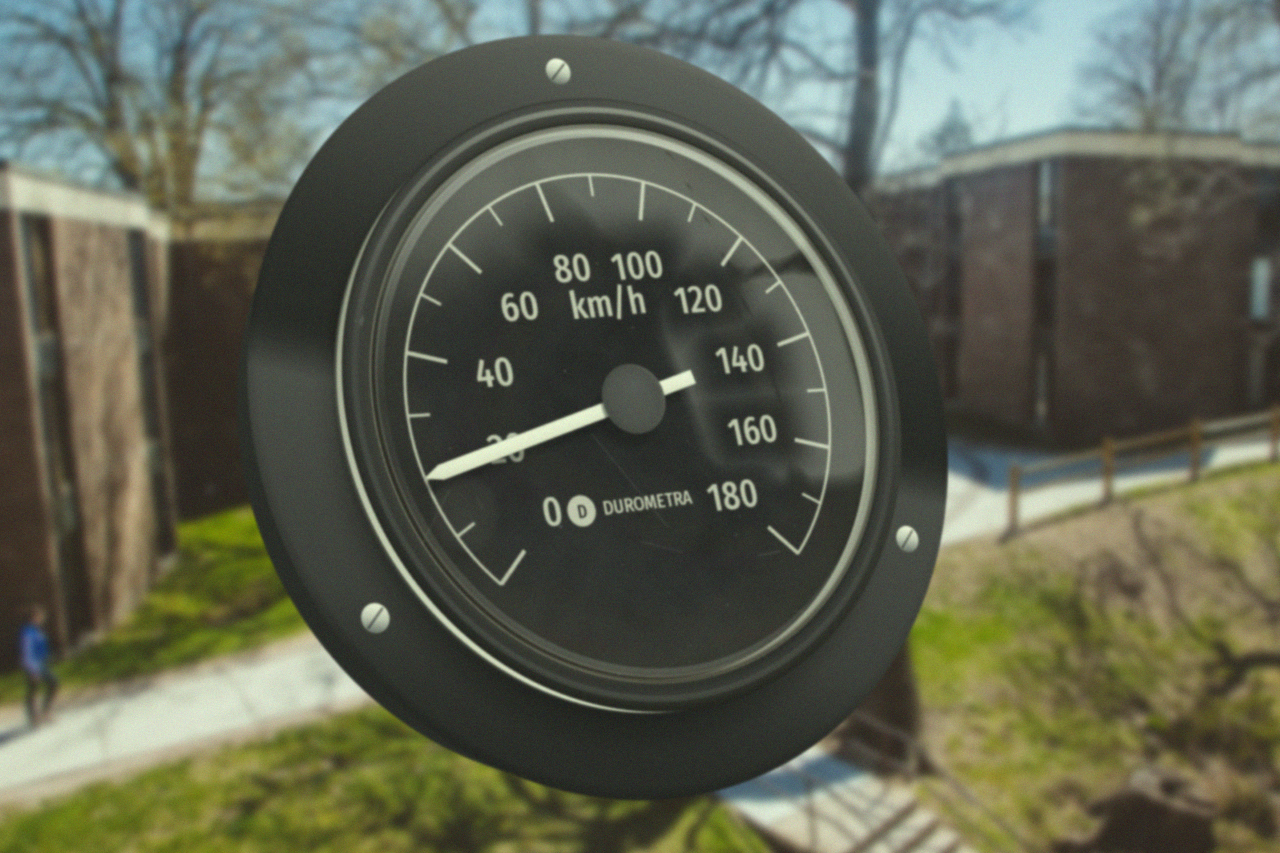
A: 20 km/h
